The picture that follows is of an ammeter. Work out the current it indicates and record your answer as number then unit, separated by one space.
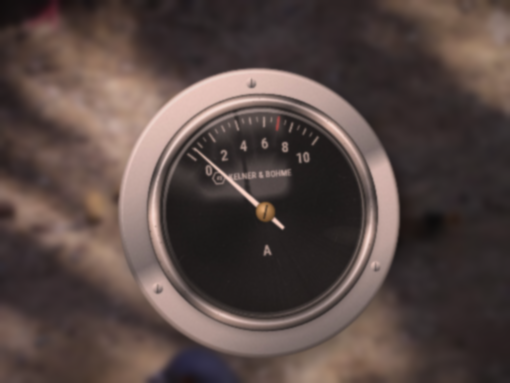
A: 0.5 A
